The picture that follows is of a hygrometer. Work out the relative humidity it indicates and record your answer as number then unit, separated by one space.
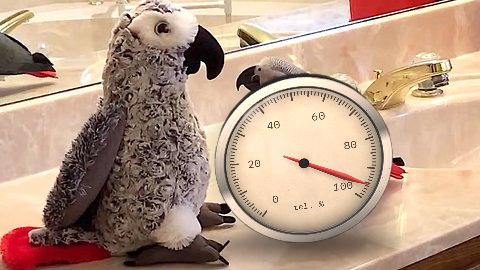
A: 95 %
